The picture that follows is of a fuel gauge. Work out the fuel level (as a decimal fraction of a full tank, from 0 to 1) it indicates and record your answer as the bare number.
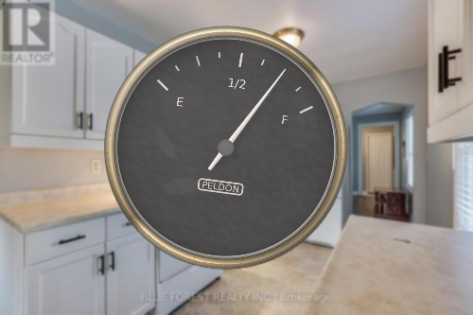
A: 0.75
